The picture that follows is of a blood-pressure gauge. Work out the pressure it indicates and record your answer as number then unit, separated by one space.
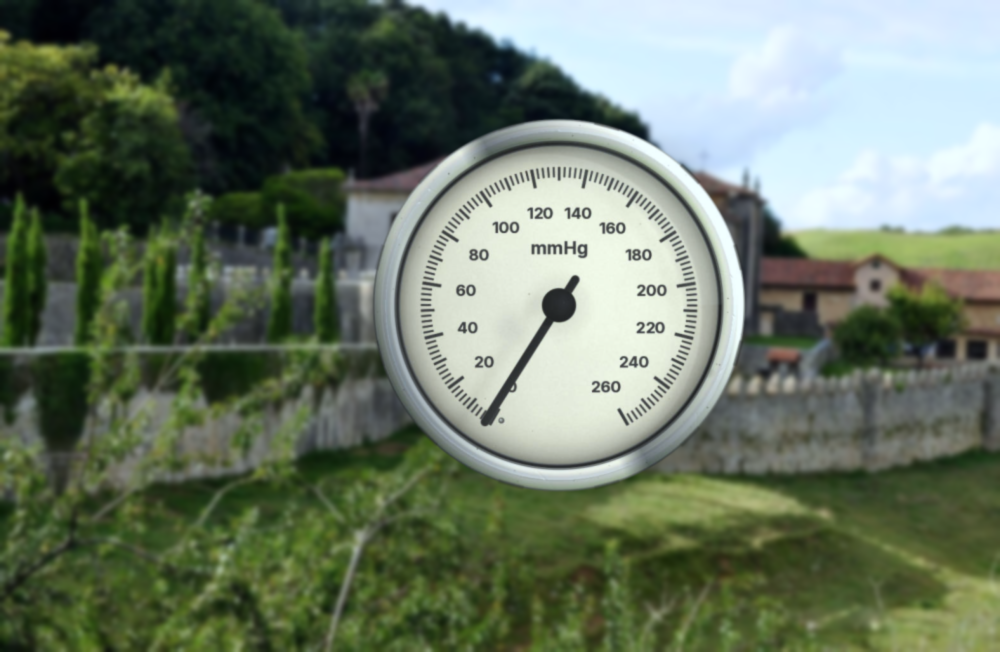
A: 2 mmHg
